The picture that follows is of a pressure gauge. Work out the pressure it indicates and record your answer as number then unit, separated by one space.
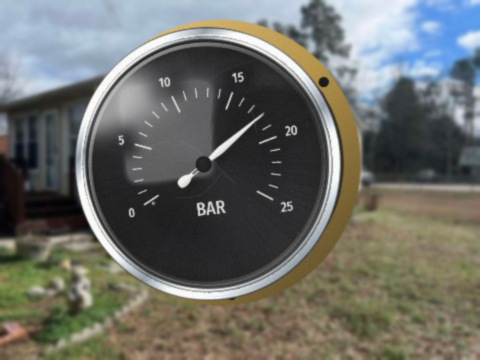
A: 18 bar
